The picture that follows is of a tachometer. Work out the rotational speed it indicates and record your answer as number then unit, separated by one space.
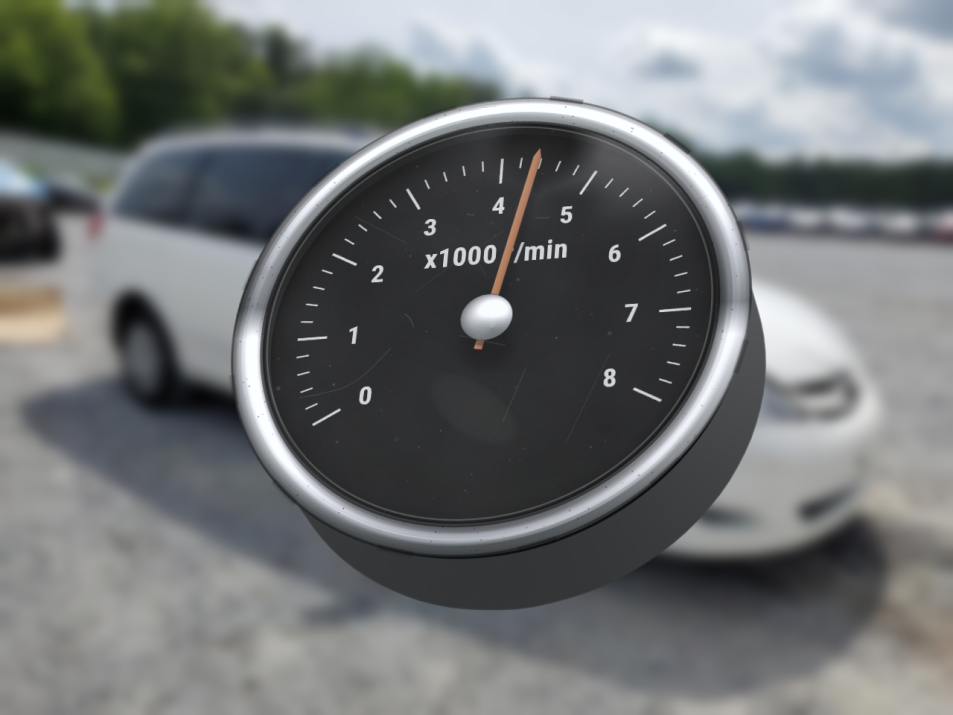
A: 4400 rpm
